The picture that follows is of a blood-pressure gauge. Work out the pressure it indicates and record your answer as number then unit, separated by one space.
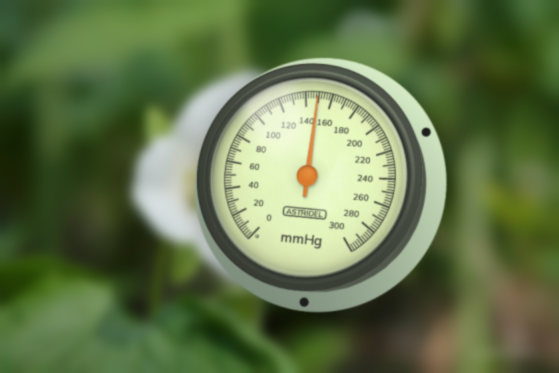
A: 150 mmHg
